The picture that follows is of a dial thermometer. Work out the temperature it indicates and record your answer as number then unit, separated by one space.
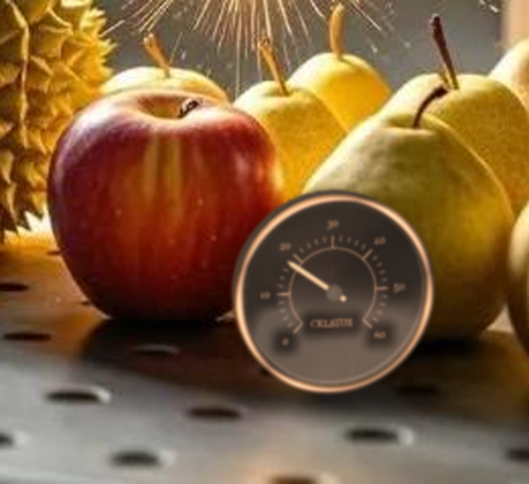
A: 18 °C
